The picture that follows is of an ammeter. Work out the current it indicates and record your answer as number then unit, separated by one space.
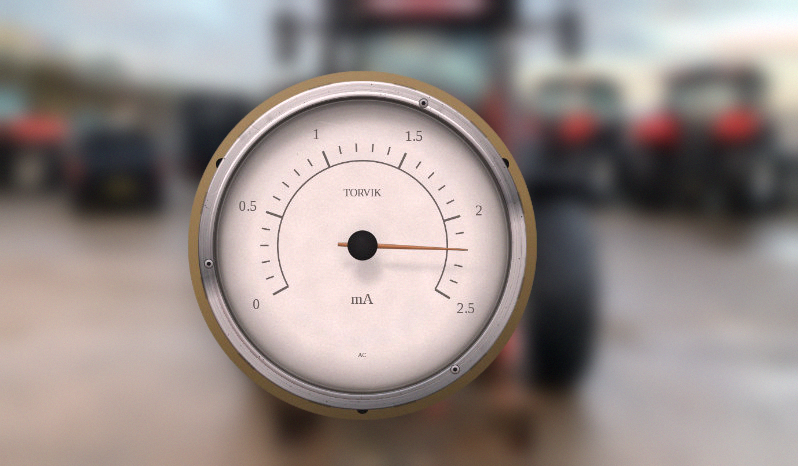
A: 2.2 mA
